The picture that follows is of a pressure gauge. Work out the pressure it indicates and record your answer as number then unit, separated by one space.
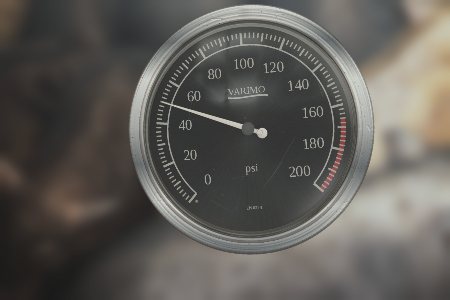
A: 50 psi
